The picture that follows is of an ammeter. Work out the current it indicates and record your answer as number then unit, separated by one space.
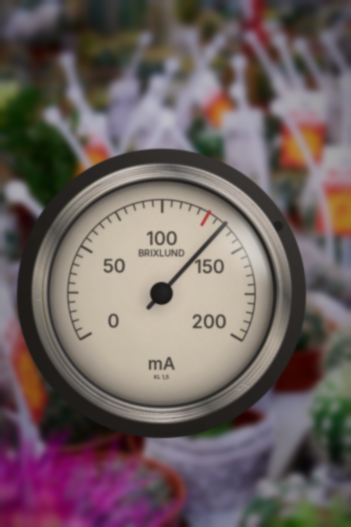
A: 135 mA
